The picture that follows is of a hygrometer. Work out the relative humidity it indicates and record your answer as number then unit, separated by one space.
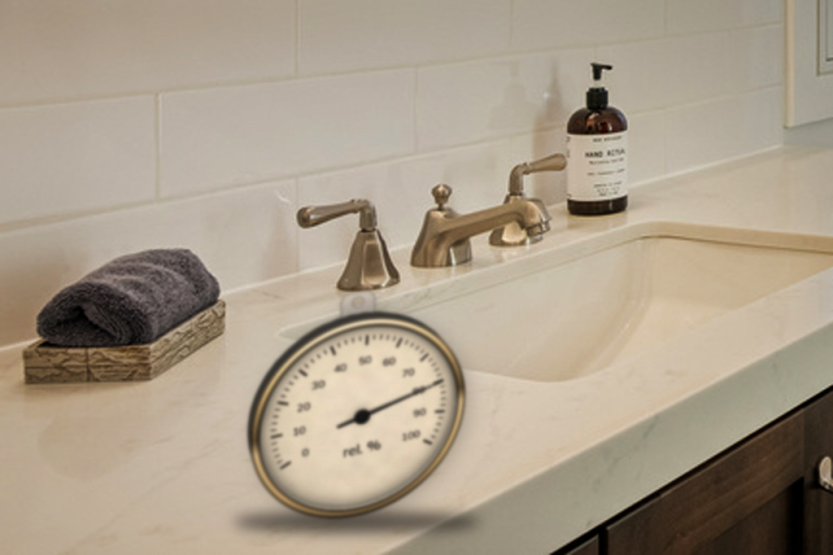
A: 80 %
